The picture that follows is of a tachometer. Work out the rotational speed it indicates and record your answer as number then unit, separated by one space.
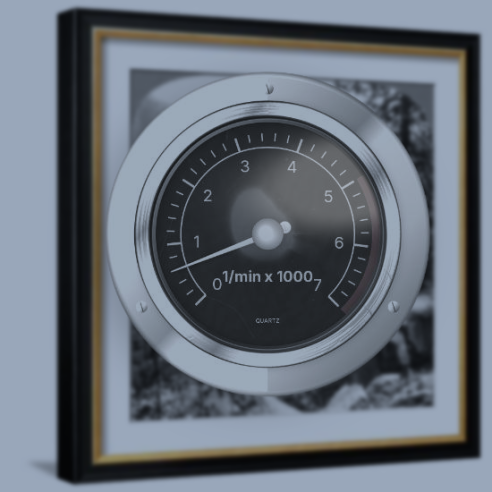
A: 600 rpm
